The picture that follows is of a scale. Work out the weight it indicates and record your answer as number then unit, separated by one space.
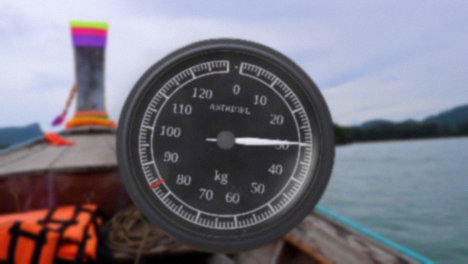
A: 30 kg
